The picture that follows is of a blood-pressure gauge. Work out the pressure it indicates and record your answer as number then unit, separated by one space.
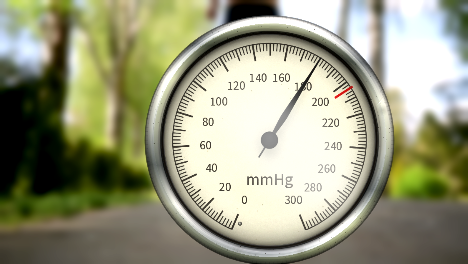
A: 180 mmHg
